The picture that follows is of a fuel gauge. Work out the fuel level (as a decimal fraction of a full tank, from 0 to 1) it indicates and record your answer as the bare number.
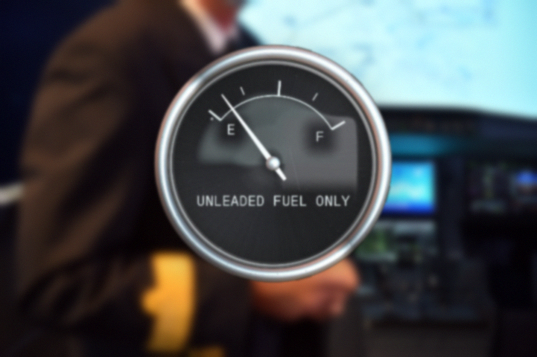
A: 0.125
